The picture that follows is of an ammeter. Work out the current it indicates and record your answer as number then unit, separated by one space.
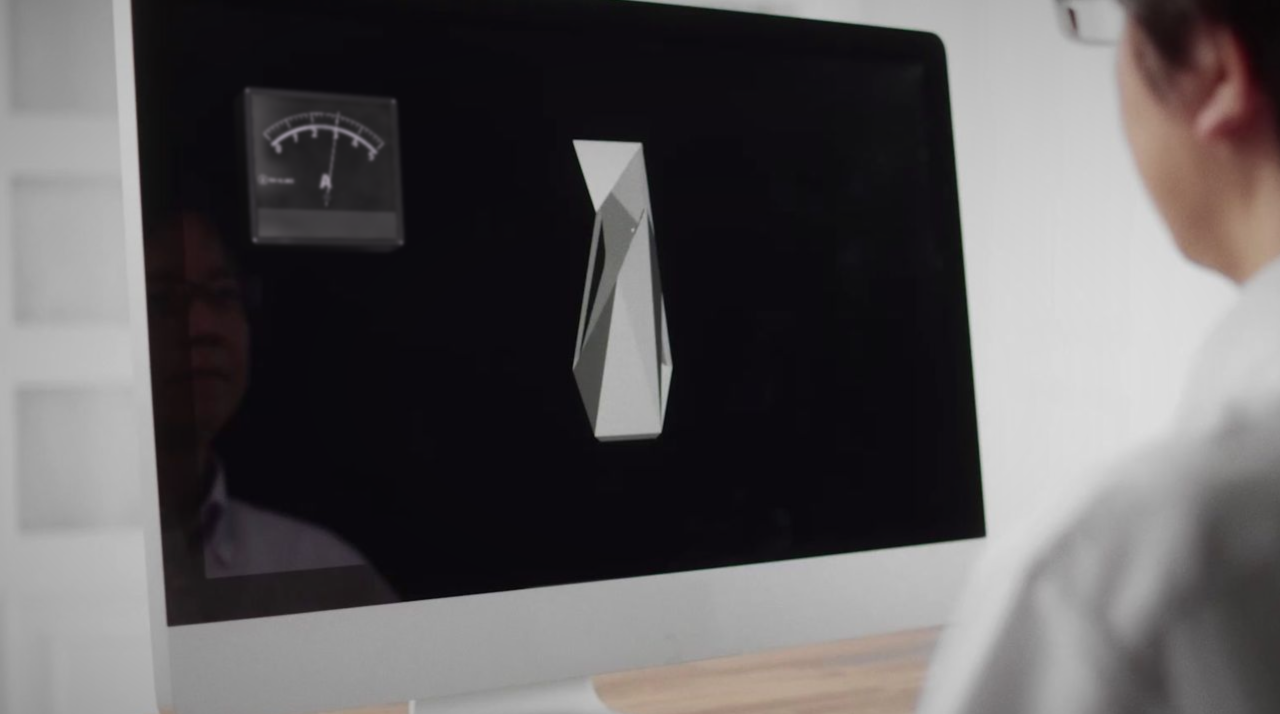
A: 3 A
